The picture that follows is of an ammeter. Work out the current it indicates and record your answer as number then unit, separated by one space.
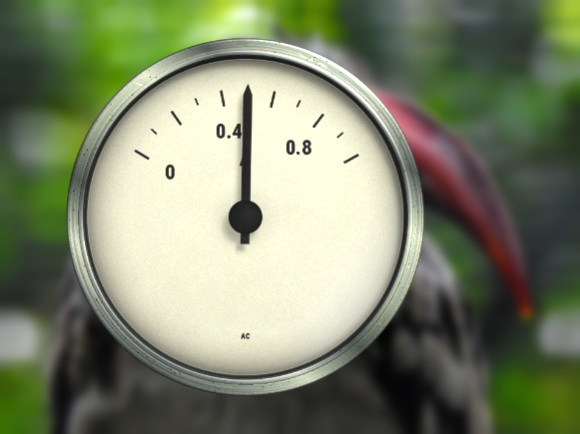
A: 0.5 A
